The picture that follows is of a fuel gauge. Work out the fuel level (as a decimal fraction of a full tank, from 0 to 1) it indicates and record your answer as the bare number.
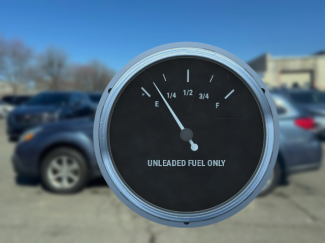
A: 0.125
